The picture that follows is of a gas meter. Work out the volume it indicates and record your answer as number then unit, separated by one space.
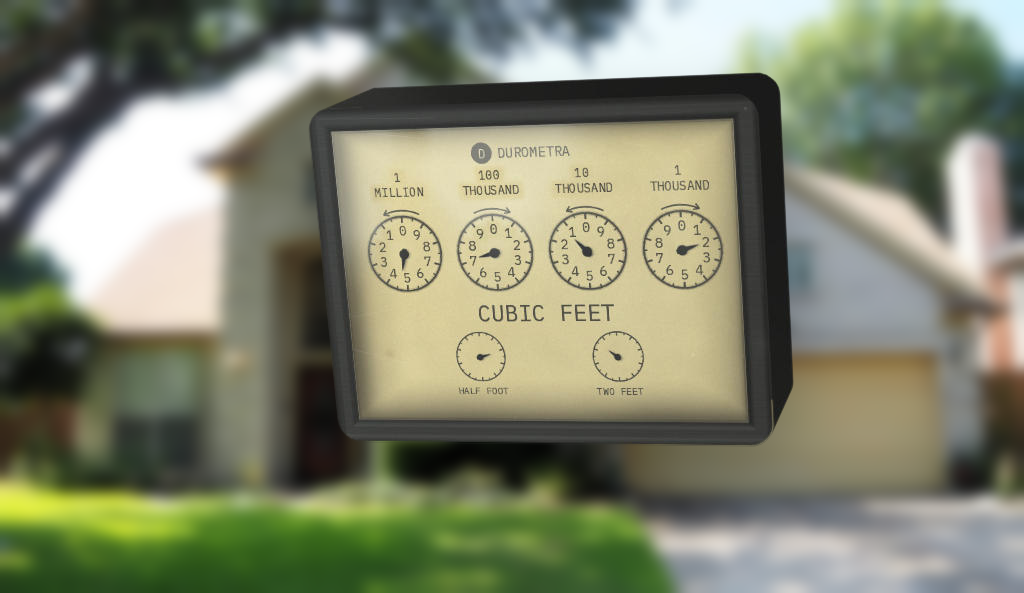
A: 471200 ft³
